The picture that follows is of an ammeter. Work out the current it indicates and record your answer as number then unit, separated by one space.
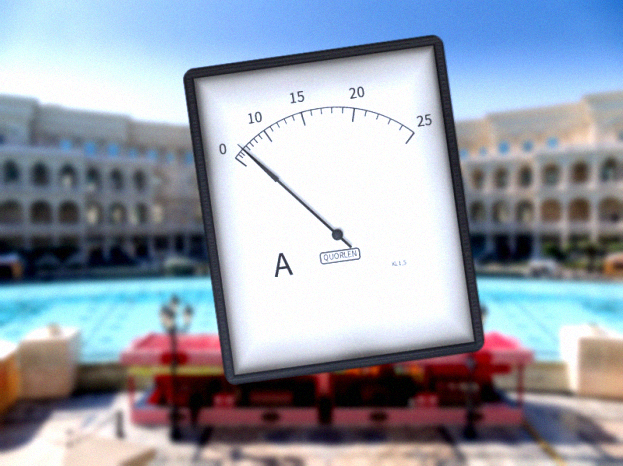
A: 5 A
